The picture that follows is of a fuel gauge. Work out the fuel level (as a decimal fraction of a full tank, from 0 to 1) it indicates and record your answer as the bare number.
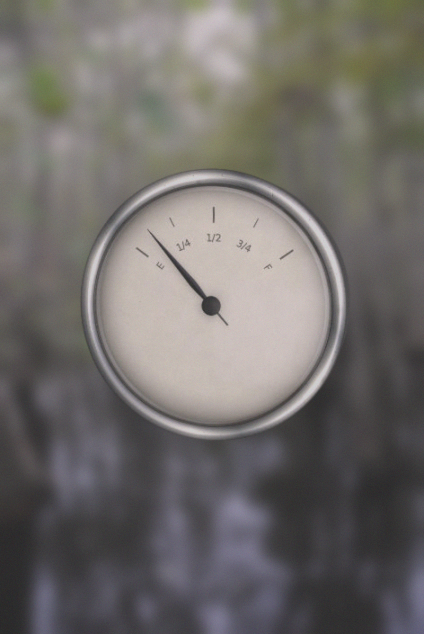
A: 0.125
